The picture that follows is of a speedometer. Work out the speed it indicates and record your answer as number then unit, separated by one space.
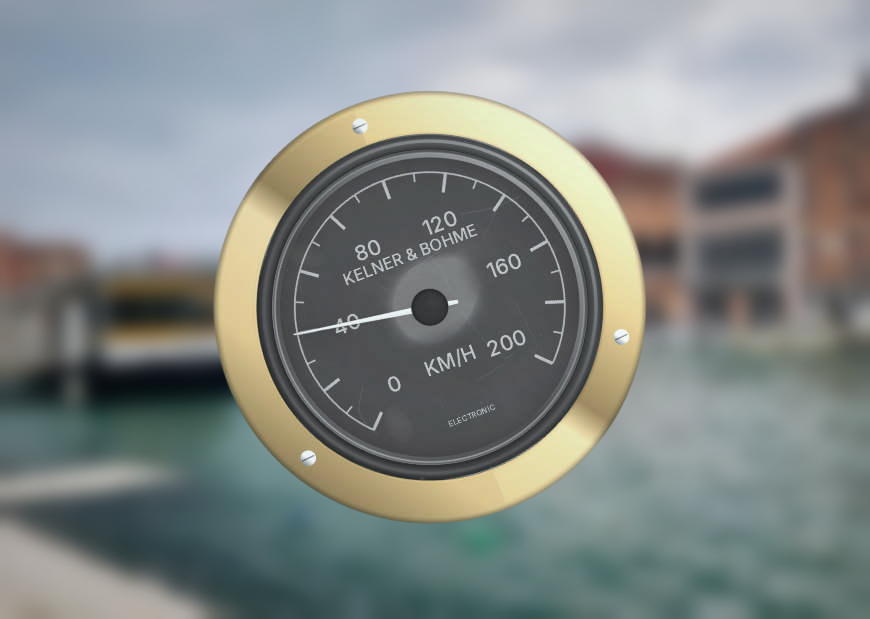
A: 40 km/h
